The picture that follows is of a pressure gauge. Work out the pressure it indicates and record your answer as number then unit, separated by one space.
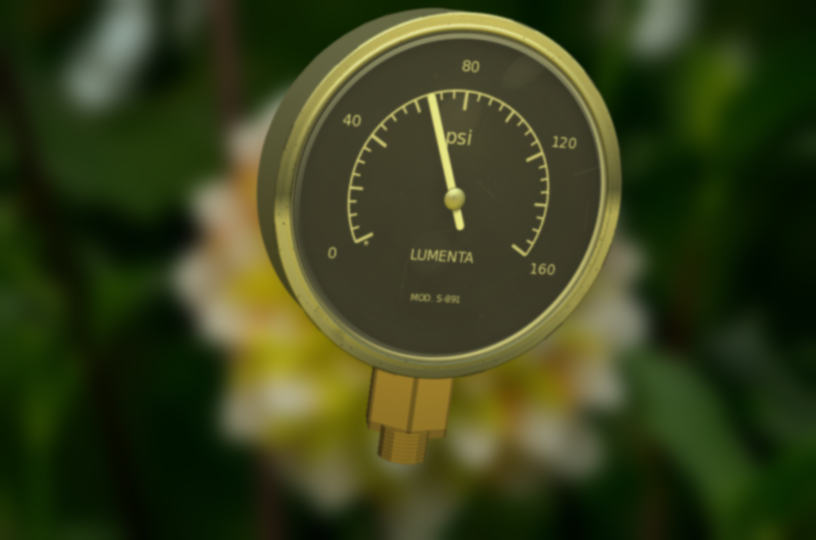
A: 65 psi
